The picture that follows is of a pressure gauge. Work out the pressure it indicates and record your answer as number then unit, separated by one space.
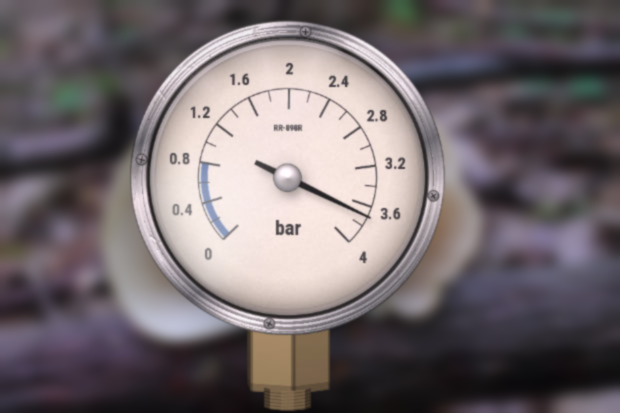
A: 3.7 bar
